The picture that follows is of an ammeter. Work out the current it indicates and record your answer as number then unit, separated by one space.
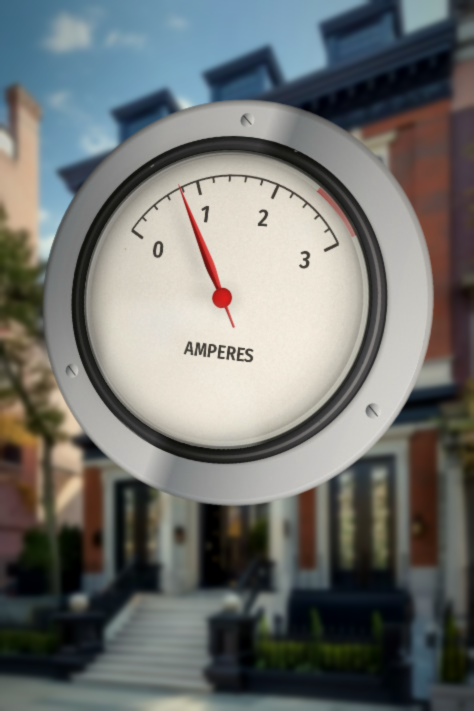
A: 0.8 A
